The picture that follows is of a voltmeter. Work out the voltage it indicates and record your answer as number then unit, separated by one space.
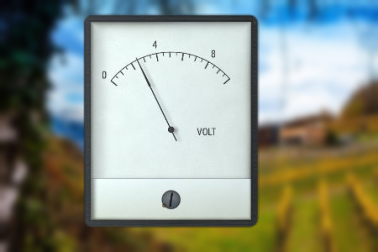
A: 2.5 V
